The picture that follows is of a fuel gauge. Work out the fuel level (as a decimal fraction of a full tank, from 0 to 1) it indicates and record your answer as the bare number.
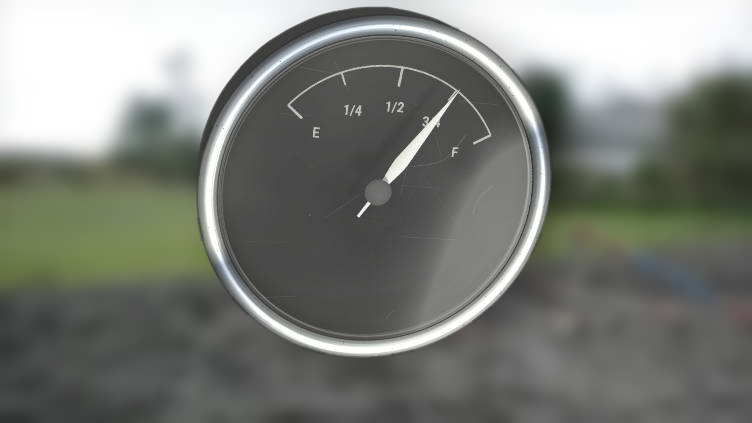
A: 0.75
